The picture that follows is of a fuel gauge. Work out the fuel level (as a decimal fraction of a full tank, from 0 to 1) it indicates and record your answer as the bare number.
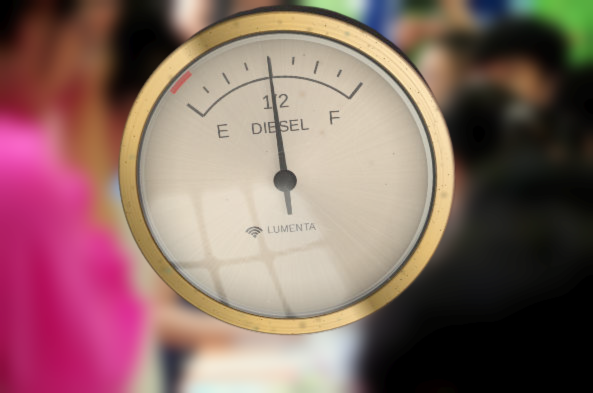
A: 0.5
